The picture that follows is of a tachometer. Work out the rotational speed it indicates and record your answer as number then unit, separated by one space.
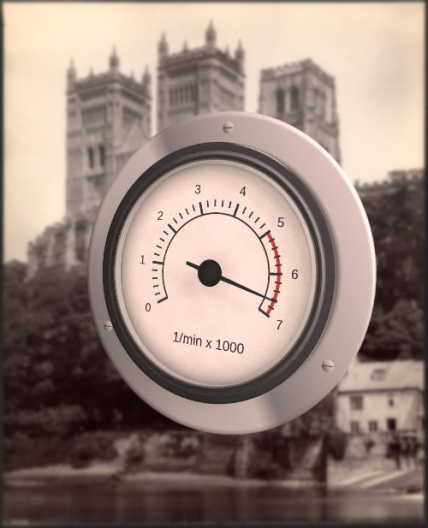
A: 6600 rpm
